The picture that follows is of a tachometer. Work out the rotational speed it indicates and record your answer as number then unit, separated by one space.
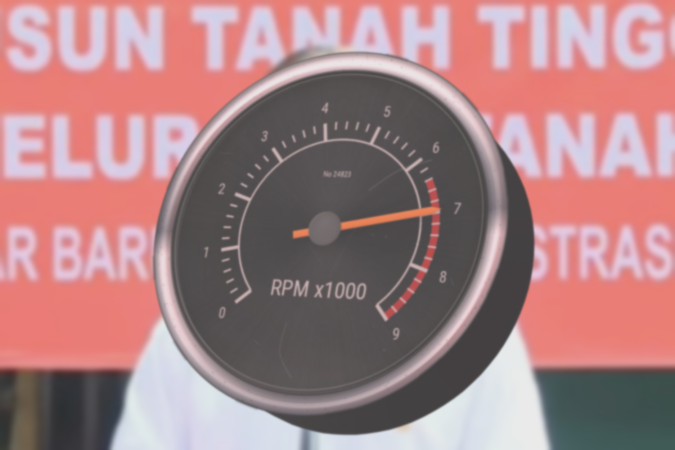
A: 7000 rpm
